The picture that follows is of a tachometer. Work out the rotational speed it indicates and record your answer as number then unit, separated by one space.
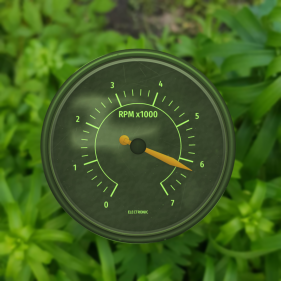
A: 6200 rpm
